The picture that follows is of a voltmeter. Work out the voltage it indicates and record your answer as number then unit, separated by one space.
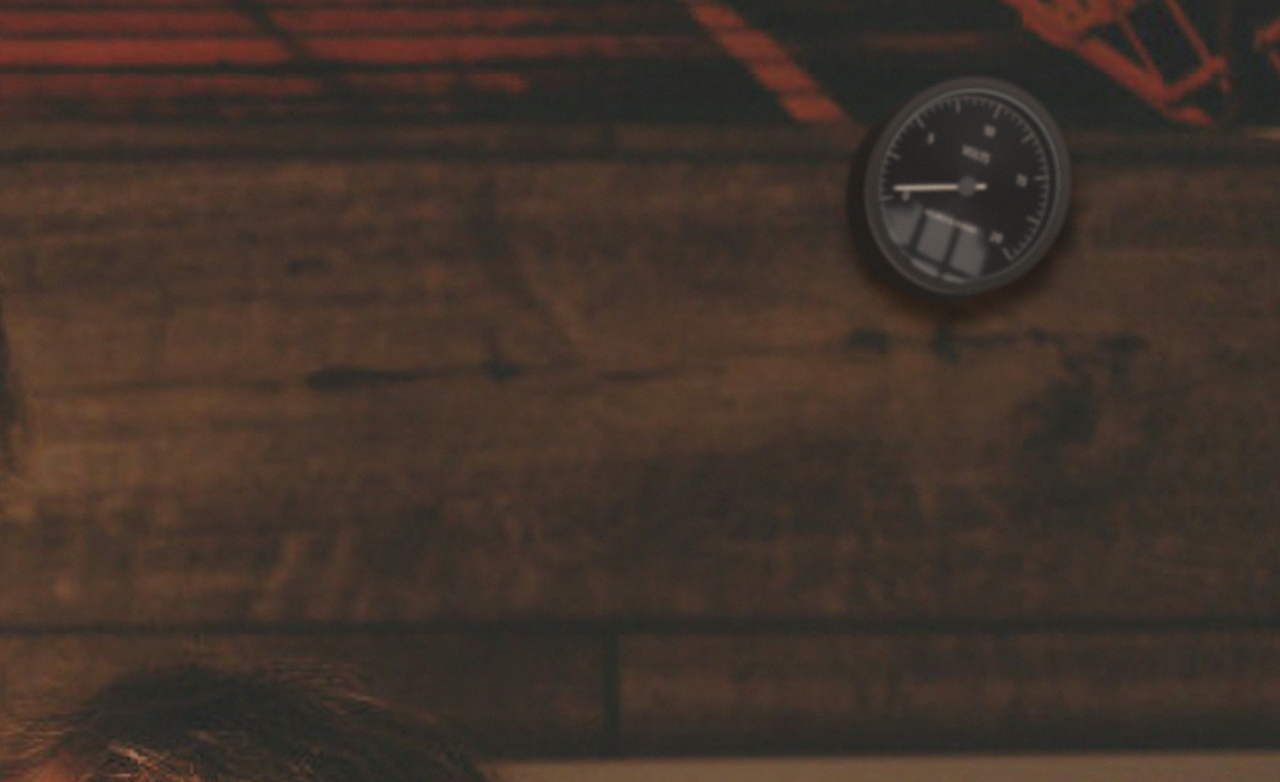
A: 0.5 V
